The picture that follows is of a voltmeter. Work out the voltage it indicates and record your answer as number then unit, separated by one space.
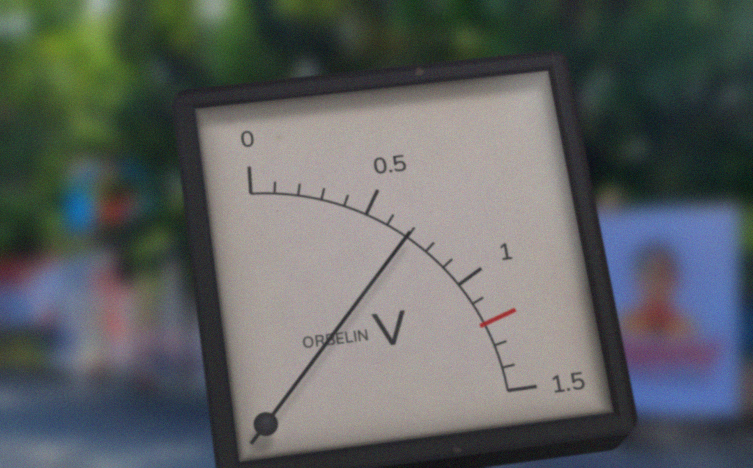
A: 0.7 V
